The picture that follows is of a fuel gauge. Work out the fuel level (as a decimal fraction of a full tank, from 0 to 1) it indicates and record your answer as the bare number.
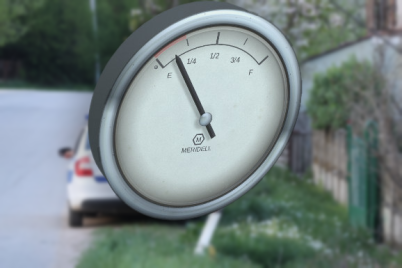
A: 0.125
